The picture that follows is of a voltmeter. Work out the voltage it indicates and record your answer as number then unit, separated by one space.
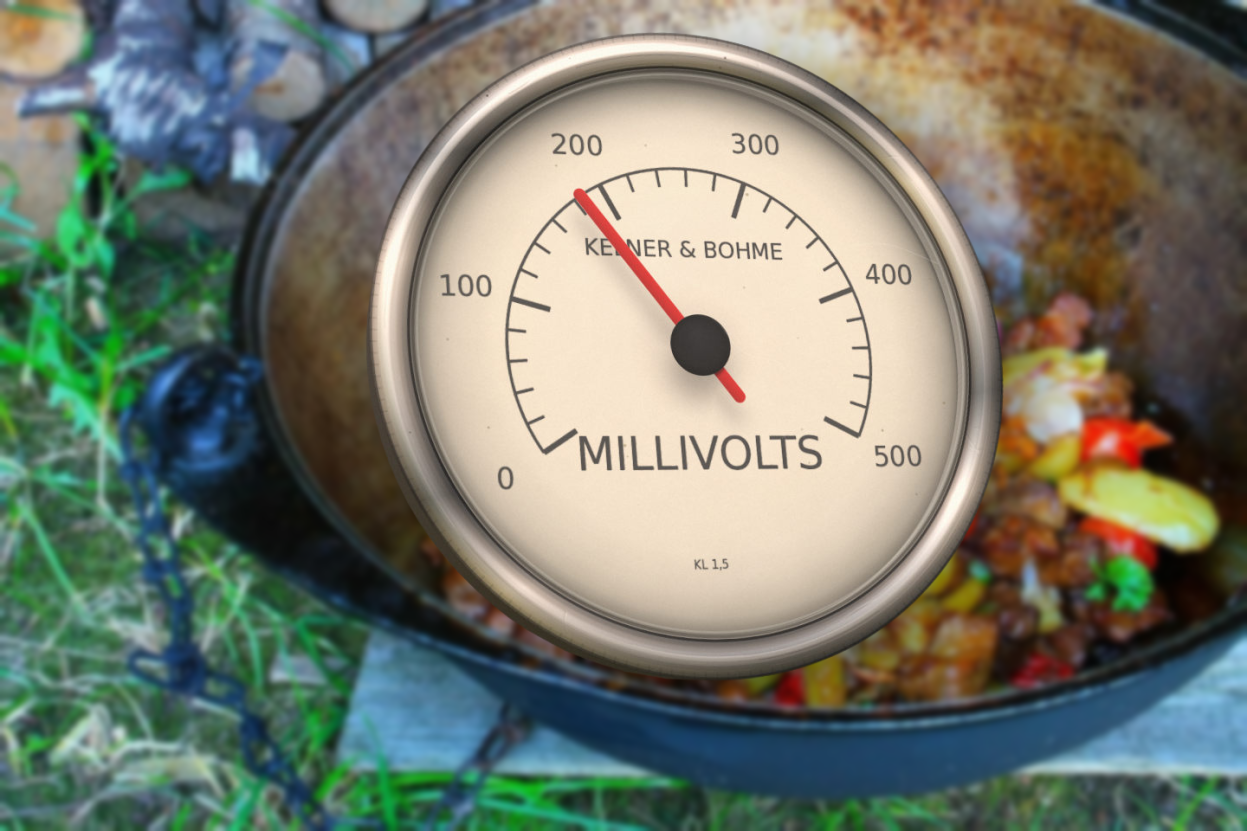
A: 180 mV
